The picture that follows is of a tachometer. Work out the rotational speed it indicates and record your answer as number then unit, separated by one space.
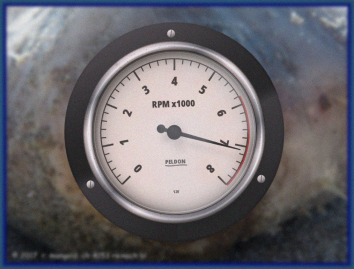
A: 7100 rpm
